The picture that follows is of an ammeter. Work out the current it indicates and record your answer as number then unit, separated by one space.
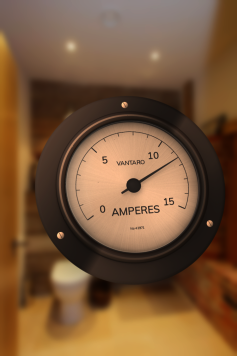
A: 11.5 A
